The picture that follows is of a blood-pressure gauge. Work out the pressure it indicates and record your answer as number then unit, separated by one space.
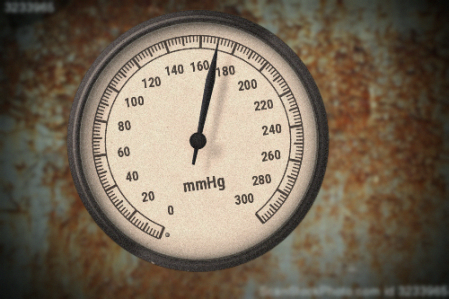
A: 170 mmHg
